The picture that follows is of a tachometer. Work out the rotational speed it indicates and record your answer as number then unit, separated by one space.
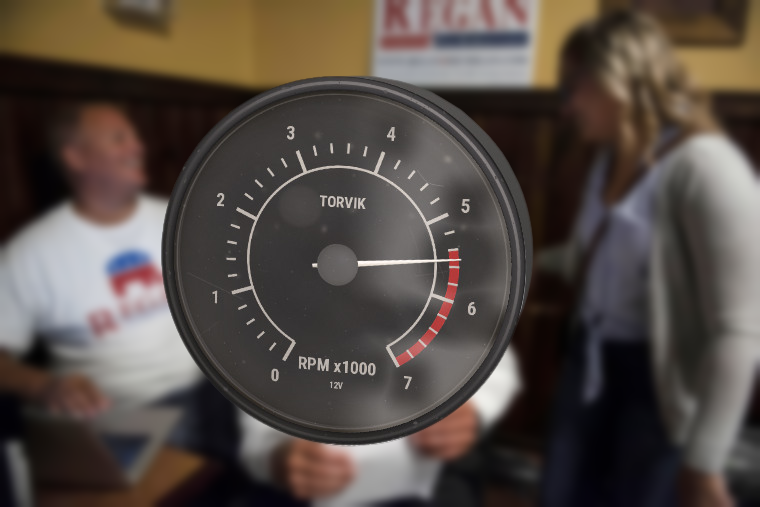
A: 5500 rpm
